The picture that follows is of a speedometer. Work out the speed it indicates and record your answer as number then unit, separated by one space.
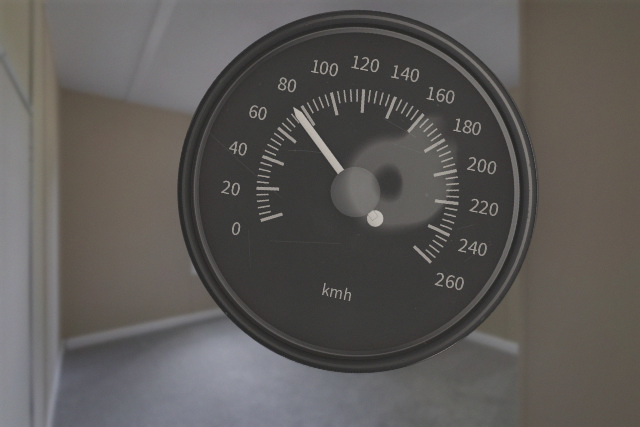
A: 76 km/h
